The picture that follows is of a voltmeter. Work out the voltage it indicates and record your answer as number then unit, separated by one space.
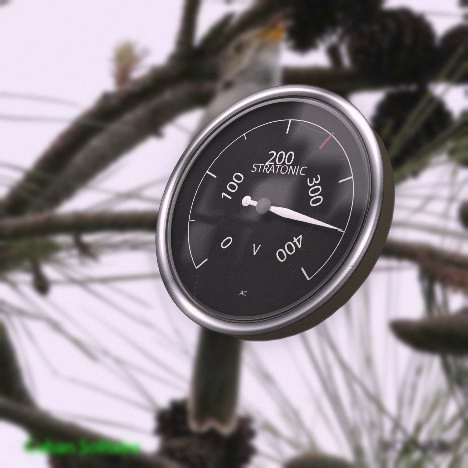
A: 350 V
